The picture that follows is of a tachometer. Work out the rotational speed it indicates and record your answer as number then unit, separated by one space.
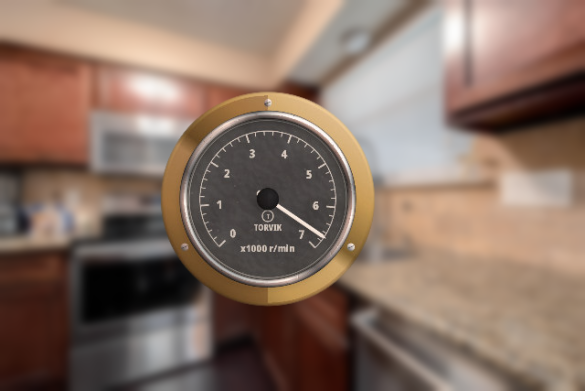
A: 6700 rpm
